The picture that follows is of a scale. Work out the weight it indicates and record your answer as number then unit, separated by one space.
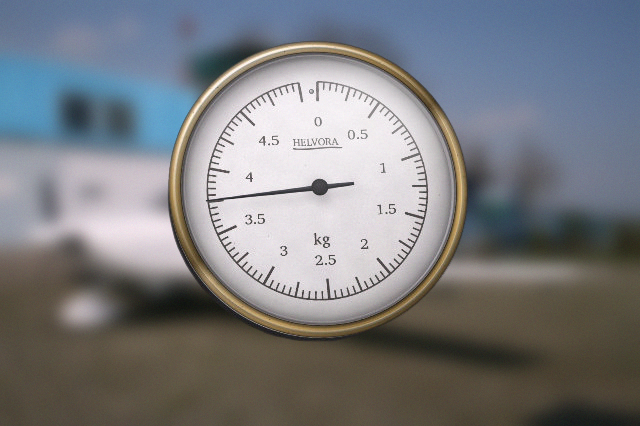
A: 3.75 kg
